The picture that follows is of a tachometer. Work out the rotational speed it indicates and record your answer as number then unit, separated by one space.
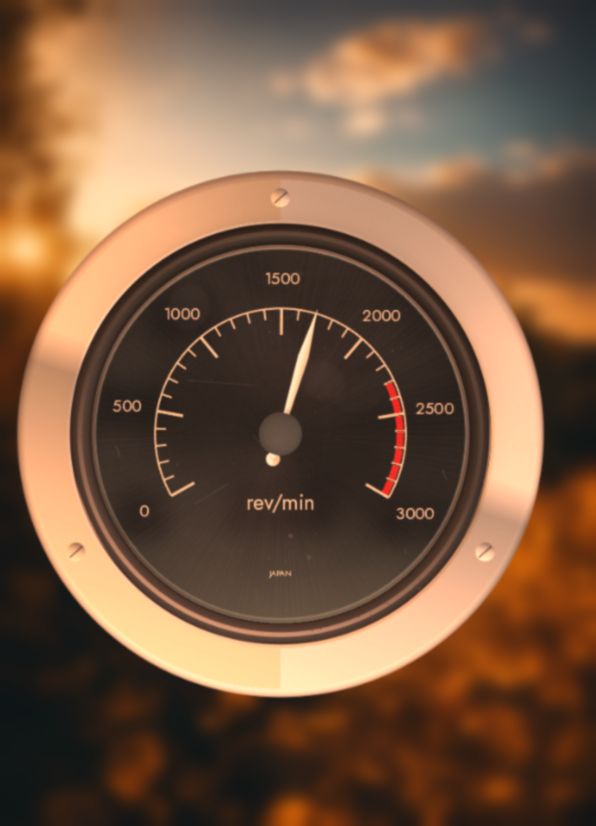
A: 1700 rpm
